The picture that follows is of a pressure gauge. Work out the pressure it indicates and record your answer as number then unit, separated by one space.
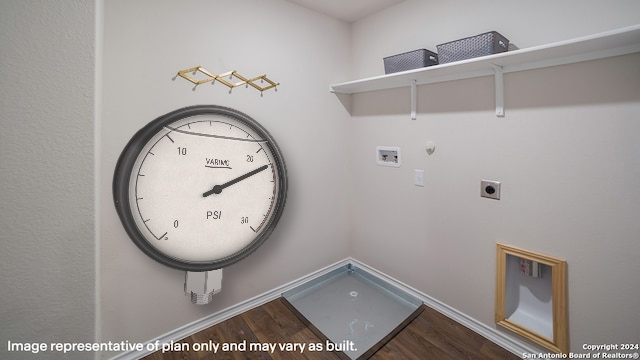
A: 22 psi
